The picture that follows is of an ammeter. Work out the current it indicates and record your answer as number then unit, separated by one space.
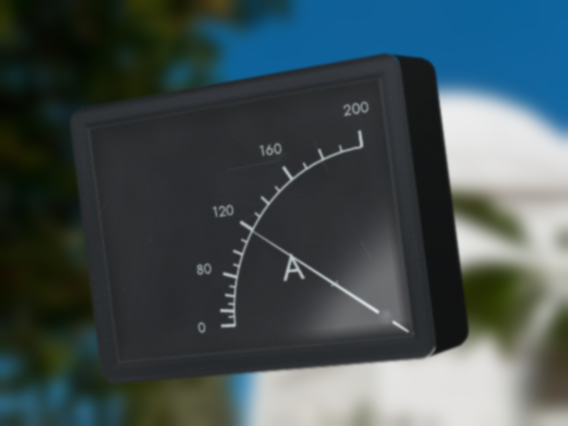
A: 120 A
